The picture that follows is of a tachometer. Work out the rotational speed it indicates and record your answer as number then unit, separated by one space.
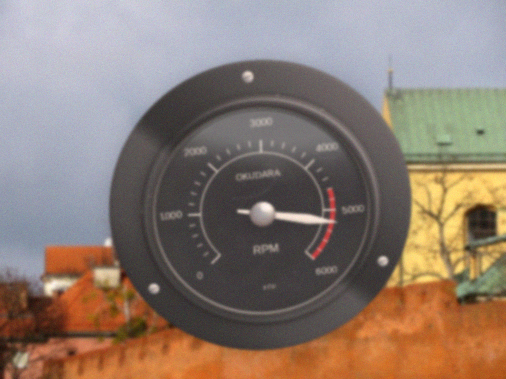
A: 5200 rpm
